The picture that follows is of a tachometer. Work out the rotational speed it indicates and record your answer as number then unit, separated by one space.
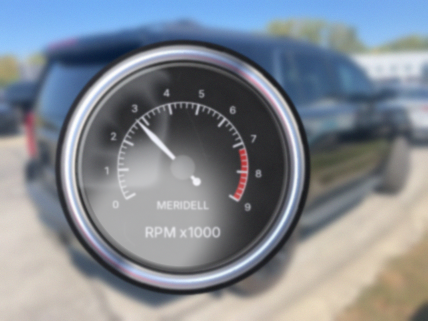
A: 2800 rpm
